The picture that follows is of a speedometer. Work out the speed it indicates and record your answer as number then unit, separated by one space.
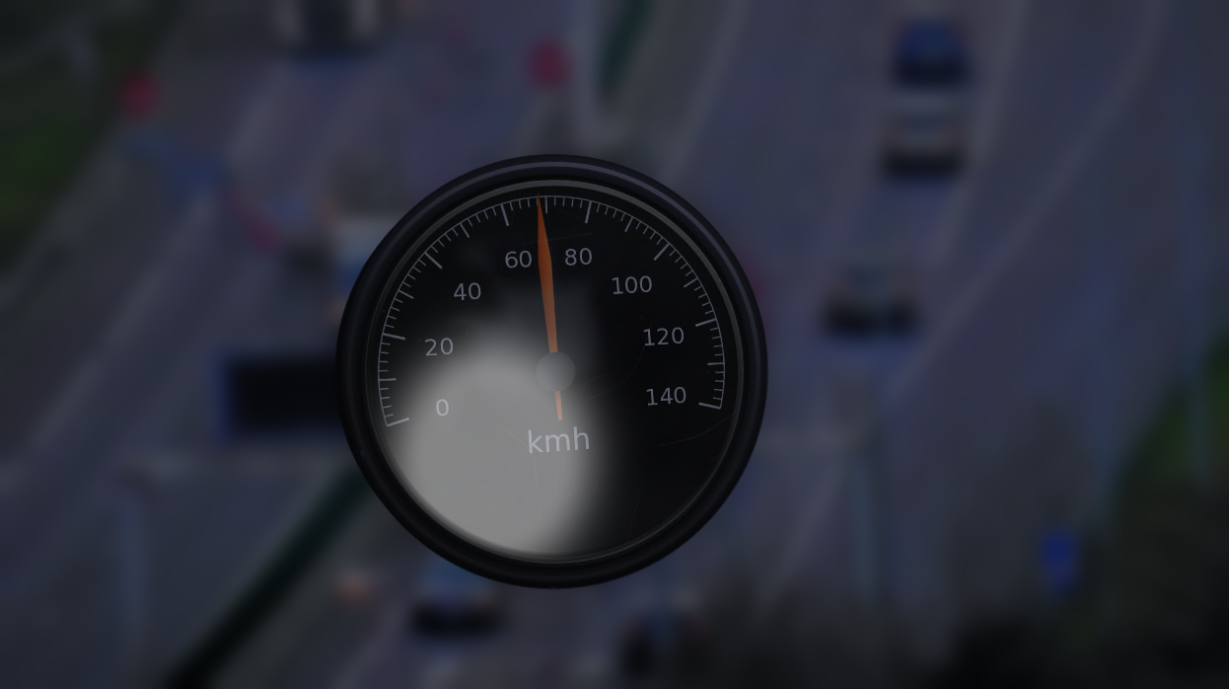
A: 68 km/h
